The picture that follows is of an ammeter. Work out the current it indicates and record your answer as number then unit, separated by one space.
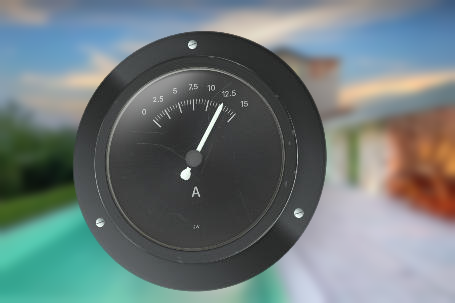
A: 12.5 A
